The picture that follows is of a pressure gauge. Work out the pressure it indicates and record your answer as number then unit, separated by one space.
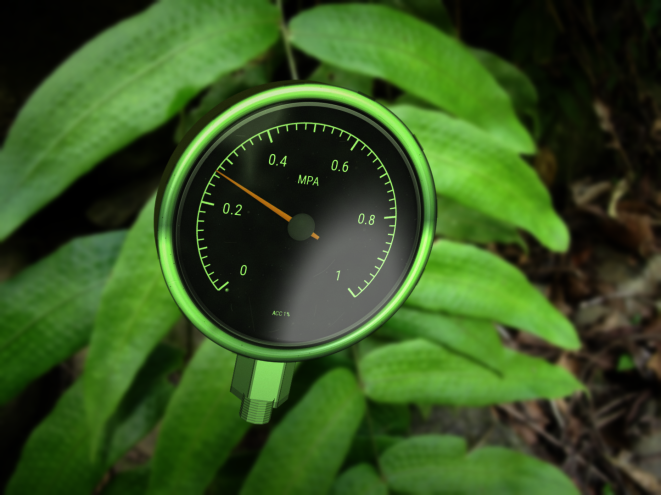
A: 0.27 MPa
